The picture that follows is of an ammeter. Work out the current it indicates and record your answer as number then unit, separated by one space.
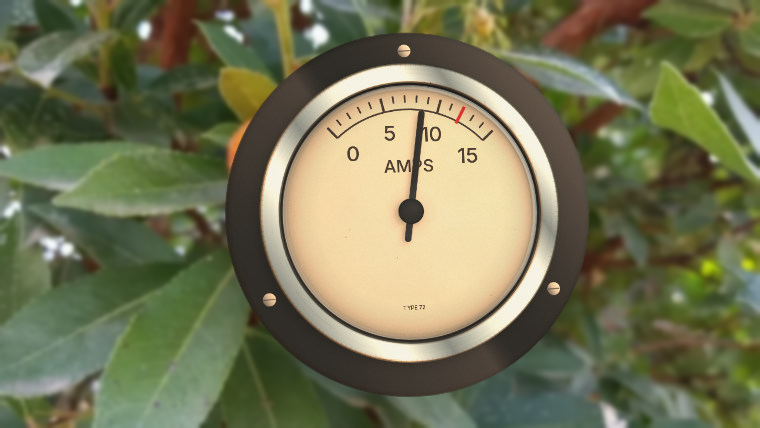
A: 8.5 A
